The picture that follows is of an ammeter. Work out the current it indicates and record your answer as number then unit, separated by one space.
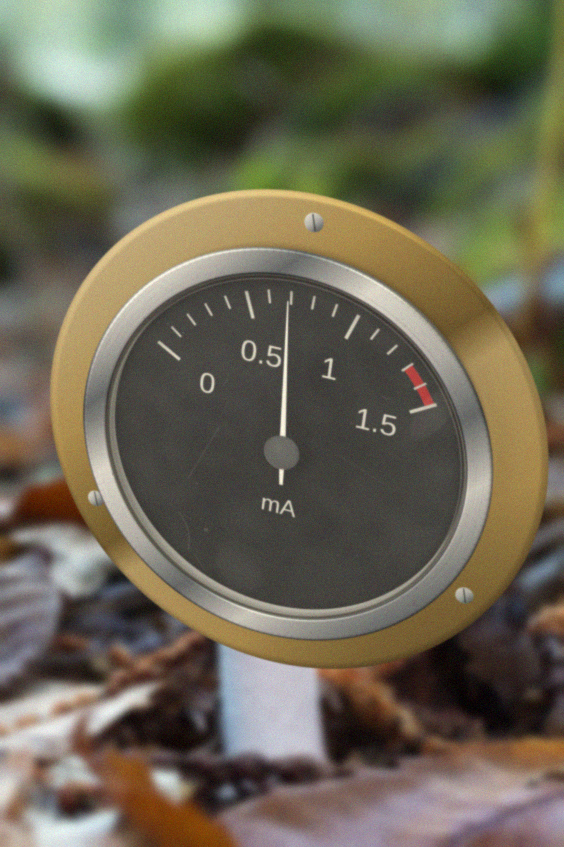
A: 0.7 mA
